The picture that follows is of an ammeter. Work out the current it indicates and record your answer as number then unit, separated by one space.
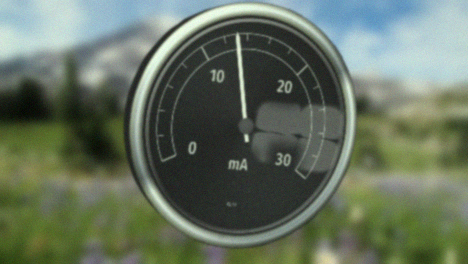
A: 13 mA
